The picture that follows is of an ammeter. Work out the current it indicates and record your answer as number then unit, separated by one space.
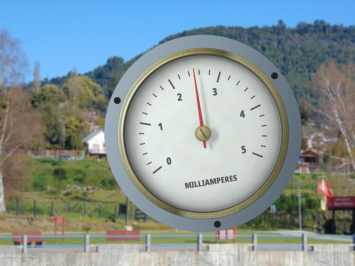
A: 2.5 mA
